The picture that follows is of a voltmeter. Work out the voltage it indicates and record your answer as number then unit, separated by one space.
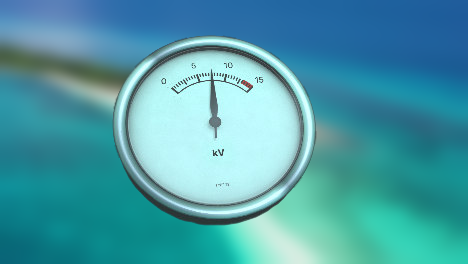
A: 7.5 kV
